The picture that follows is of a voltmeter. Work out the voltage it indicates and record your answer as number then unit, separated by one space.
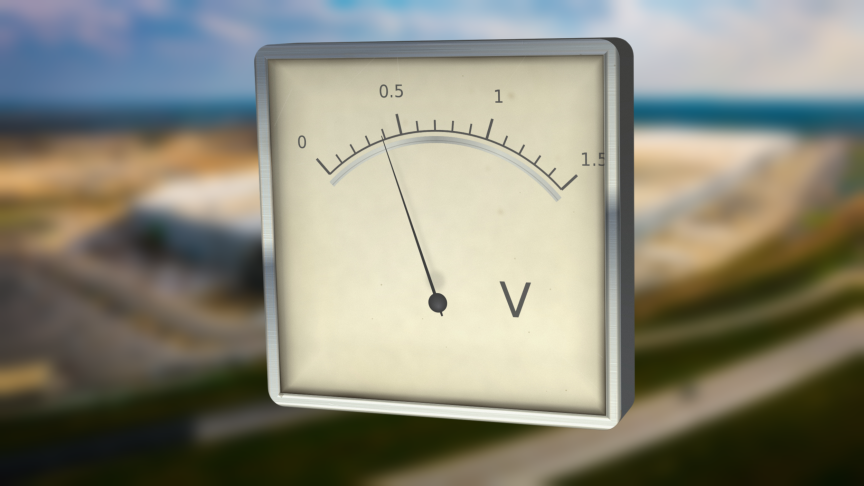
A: 0.4 V
